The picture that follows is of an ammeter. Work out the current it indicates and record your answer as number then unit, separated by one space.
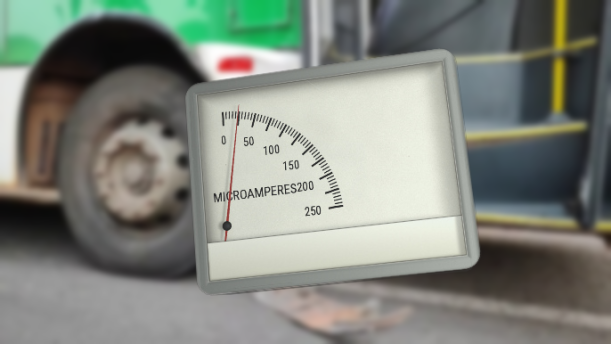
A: 25 µA
